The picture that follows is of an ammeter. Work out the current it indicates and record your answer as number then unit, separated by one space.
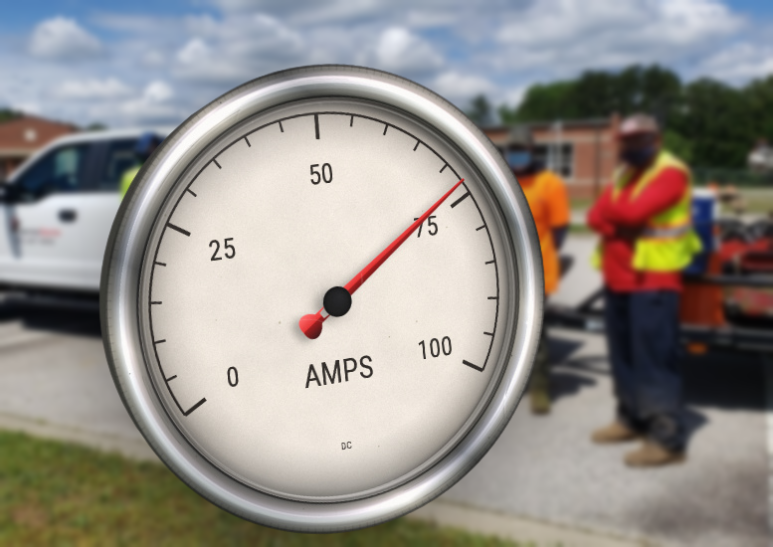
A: 72.5 A
